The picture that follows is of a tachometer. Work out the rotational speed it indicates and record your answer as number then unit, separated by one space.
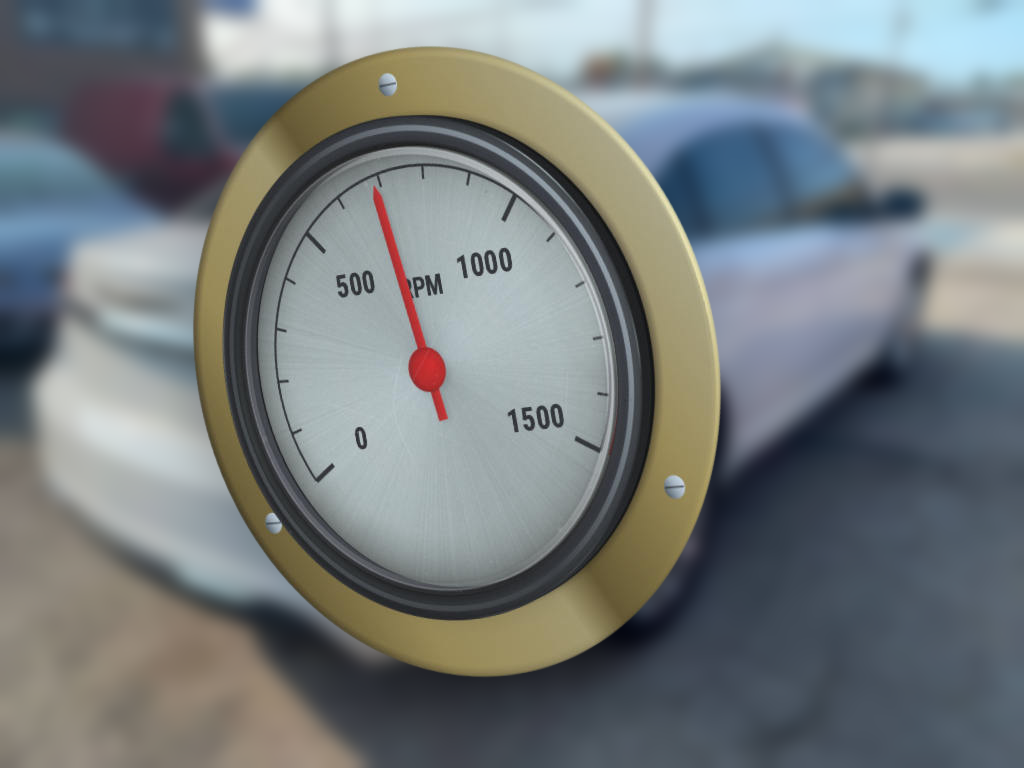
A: 700 rpm
